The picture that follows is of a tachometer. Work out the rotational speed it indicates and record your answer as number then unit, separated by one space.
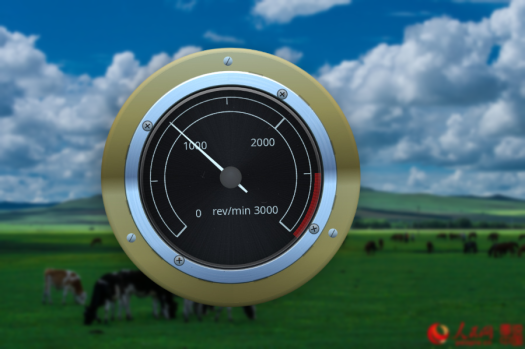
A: 1000 rpm
